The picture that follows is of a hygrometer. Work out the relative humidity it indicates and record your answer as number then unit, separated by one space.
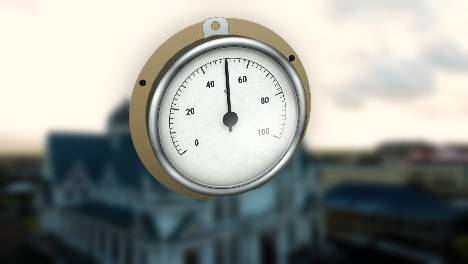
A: 50 %
